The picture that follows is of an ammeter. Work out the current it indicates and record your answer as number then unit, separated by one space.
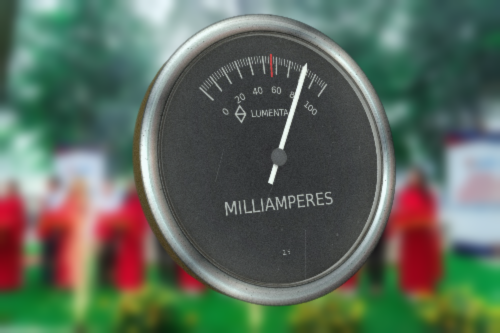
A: 80 mA
